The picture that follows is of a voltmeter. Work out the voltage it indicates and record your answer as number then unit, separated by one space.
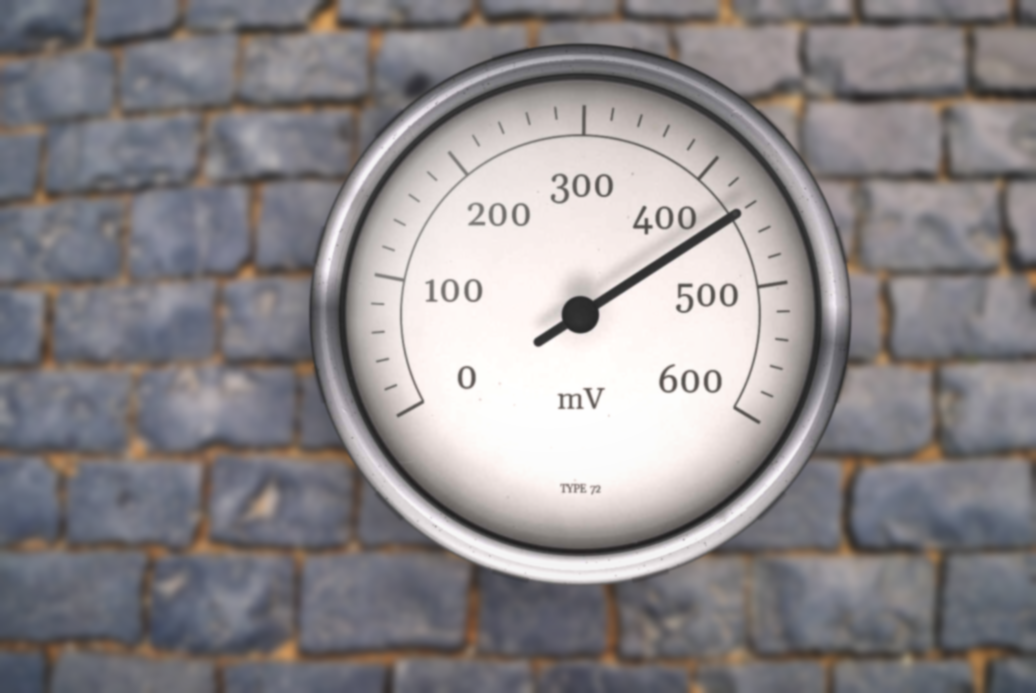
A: 440 mV
